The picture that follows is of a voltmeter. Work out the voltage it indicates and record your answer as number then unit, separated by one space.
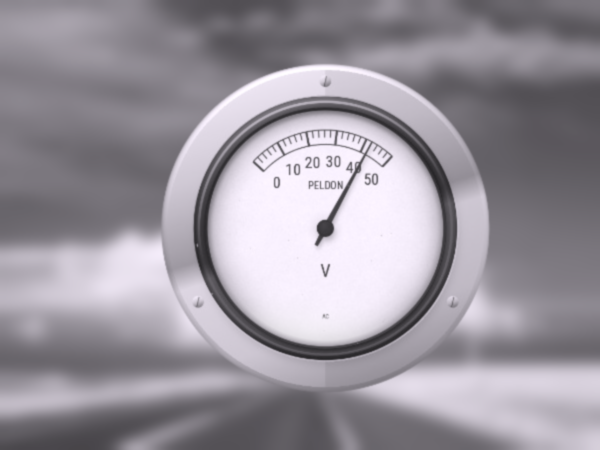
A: 42 V
